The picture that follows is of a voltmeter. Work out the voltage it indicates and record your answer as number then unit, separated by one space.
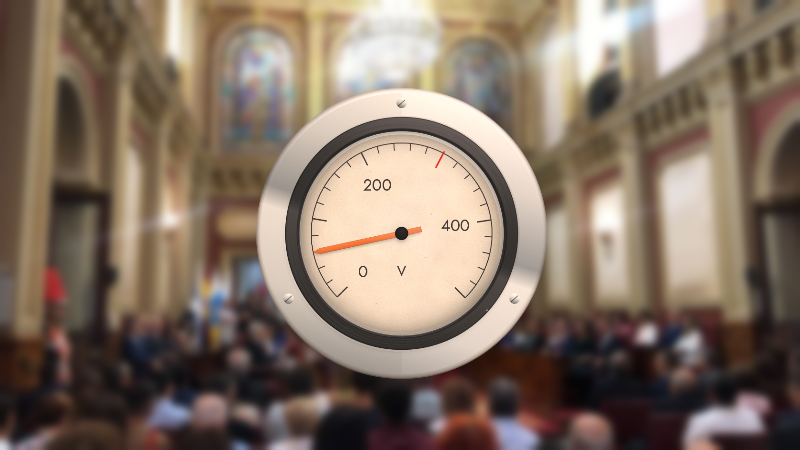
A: 60 V
